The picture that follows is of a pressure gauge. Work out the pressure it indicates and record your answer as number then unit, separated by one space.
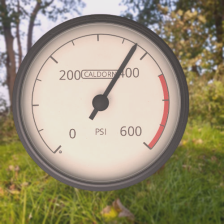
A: 375 psi
